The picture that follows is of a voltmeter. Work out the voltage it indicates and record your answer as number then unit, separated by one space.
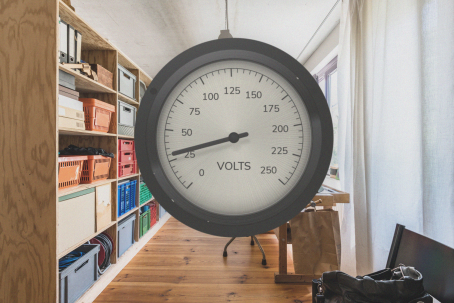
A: 30 V
